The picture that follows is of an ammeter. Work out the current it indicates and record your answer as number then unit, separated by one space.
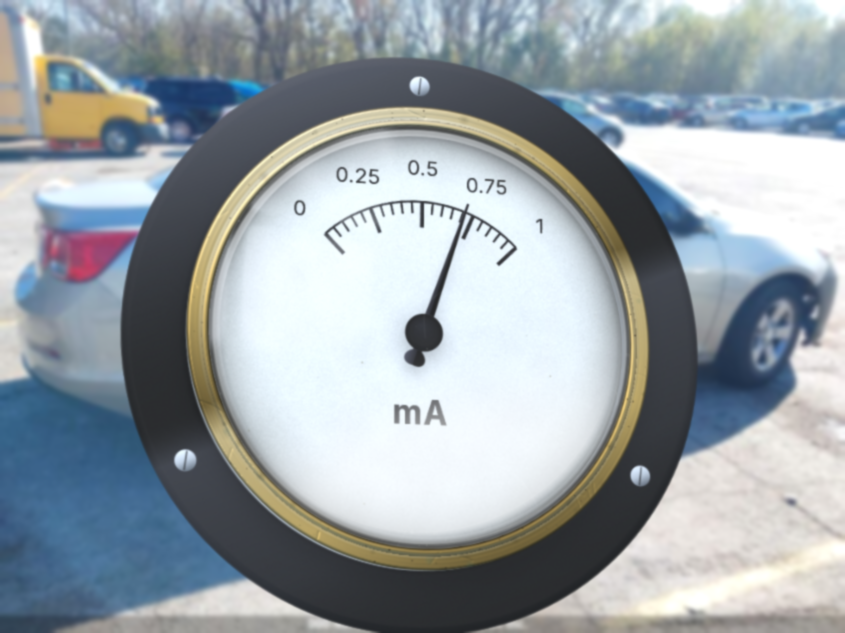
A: 0.7 mA
